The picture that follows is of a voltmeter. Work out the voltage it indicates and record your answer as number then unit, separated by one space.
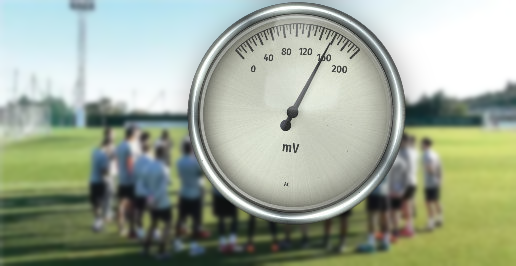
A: 160 mV
